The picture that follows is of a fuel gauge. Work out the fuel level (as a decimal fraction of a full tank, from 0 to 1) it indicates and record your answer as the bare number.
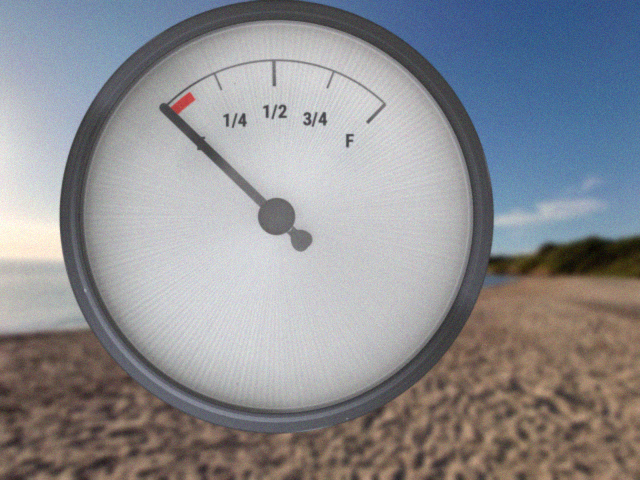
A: 0
